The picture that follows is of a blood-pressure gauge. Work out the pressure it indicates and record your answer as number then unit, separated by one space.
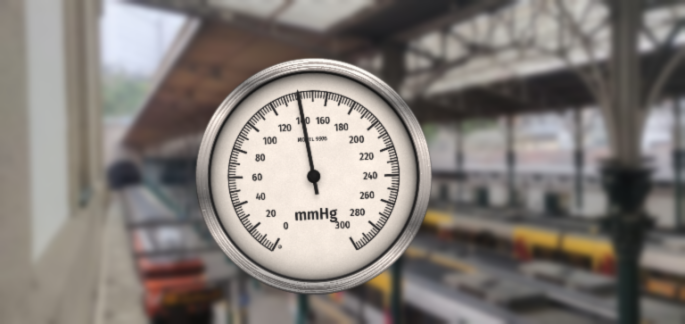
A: 140 mmHg
